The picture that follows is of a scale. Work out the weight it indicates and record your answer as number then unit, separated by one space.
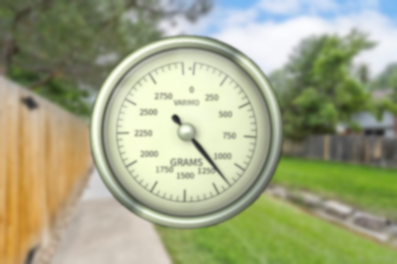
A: 1150 g
